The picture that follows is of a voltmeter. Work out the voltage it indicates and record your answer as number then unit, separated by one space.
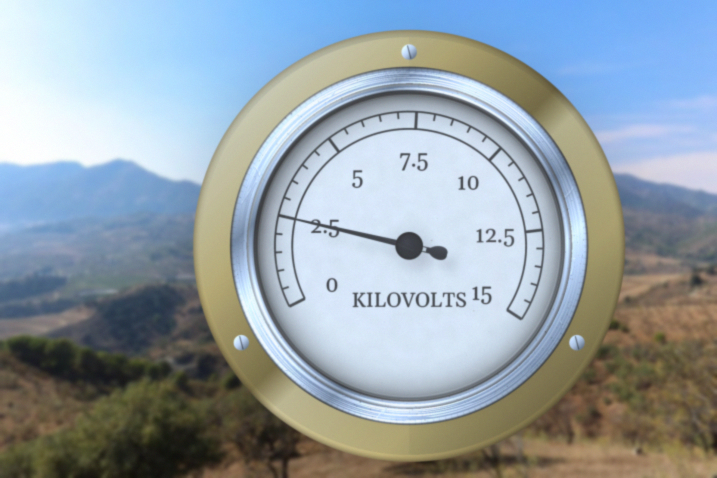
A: 2.5 kV
